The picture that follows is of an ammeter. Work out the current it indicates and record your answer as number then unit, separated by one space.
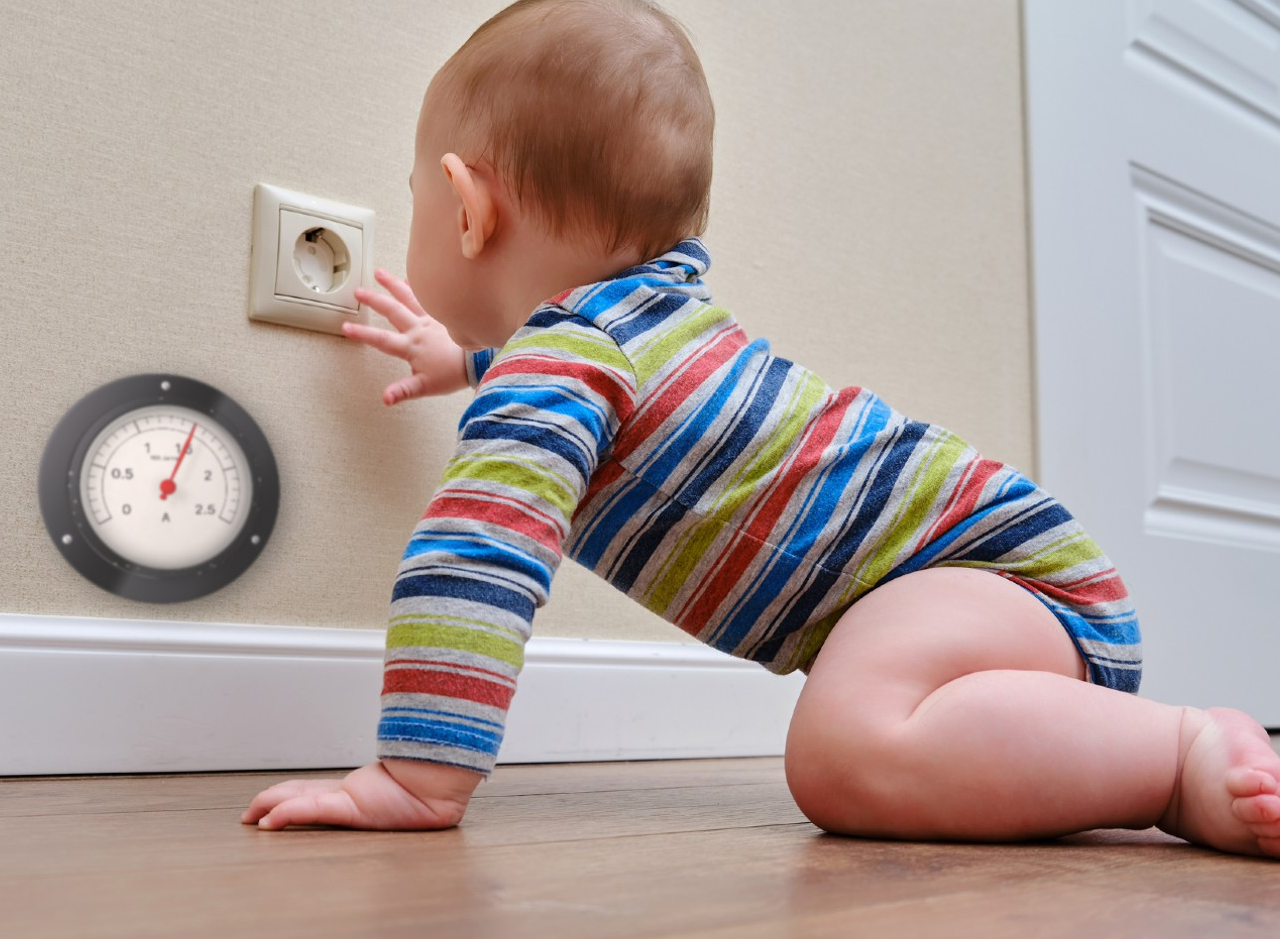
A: 1.5 A
